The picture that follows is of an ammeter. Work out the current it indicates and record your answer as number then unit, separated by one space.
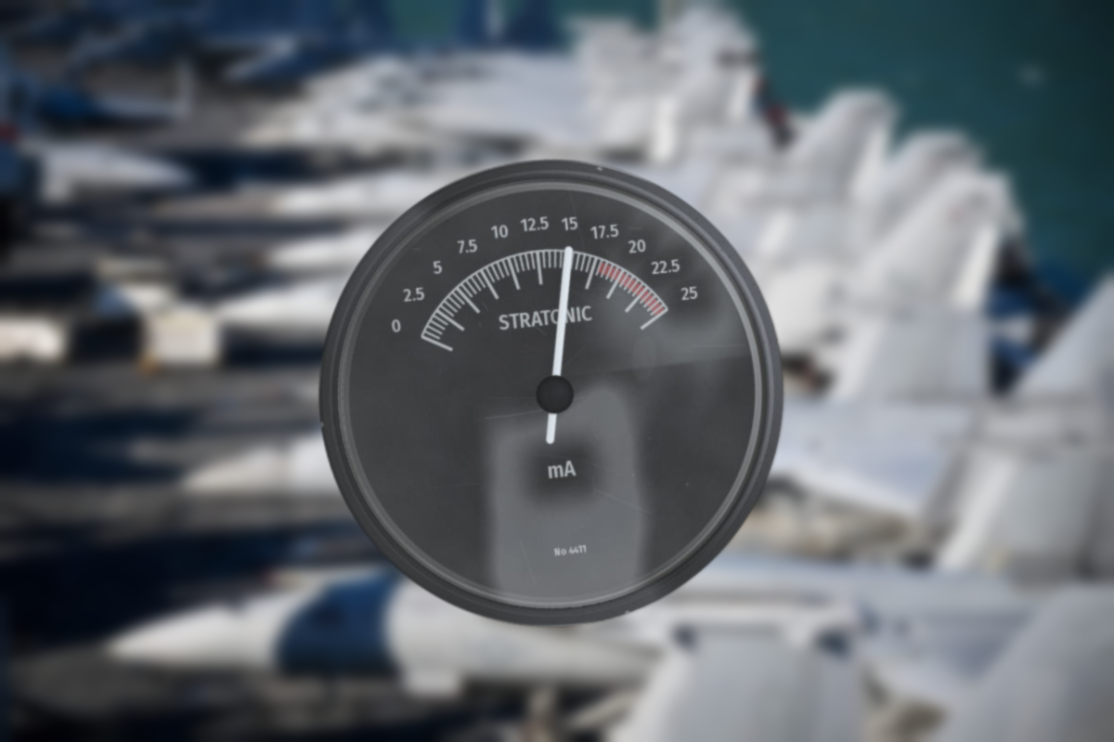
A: 15 mA
